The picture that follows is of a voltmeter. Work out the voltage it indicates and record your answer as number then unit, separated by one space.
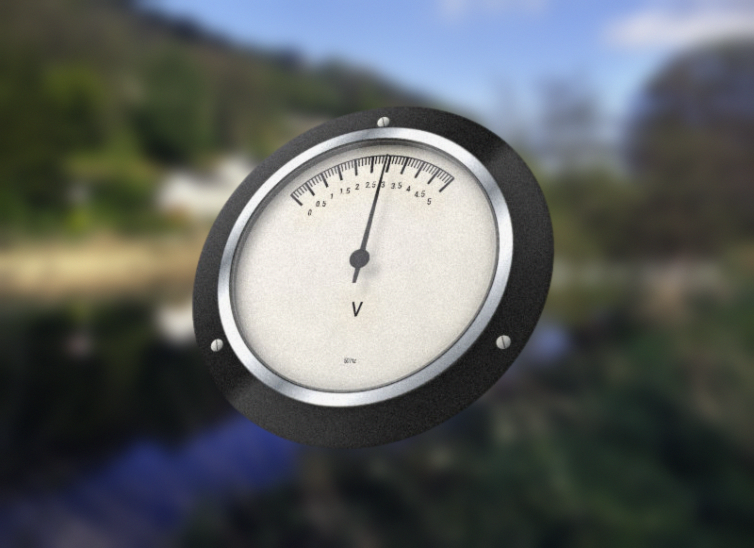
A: 3 V
